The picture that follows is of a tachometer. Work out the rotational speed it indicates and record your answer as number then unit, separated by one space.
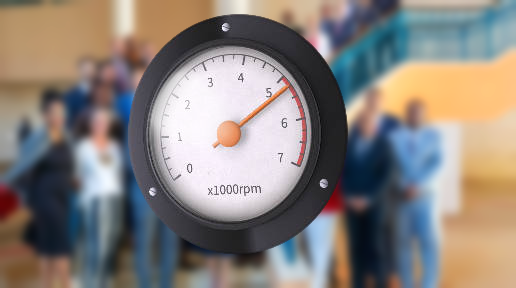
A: 5250 rpm
